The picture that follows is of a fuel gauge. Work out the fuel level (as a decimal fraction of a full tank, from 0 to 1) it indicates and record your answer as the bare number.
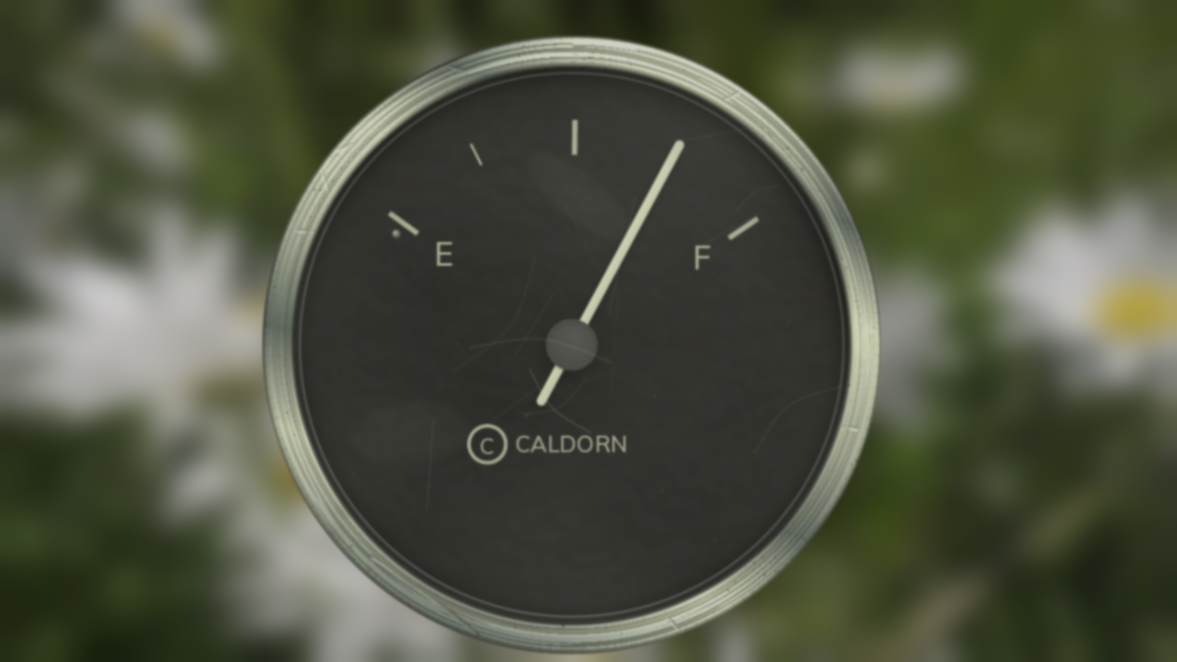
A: 0.75
